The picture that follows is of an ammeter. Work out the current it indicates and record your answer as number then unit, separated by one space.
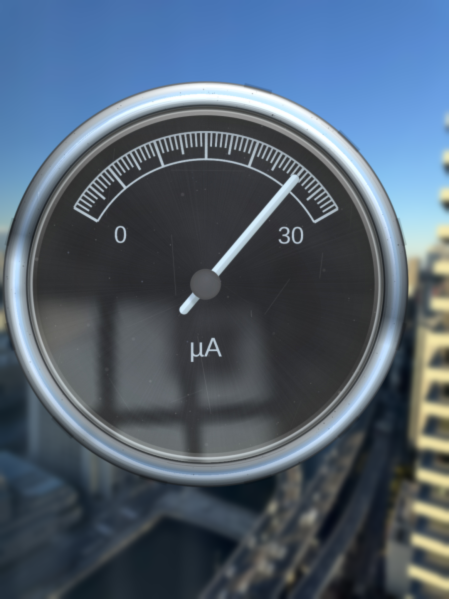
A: 25 µA
